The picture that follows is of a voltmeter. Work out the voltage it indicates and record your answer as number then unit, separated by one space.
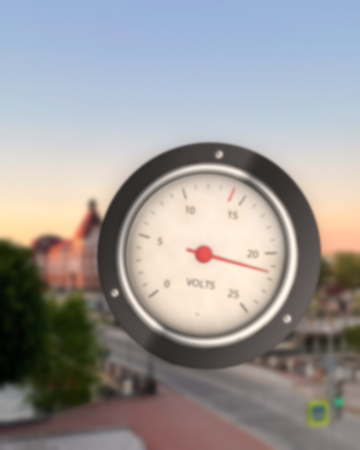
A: 21.5 V
